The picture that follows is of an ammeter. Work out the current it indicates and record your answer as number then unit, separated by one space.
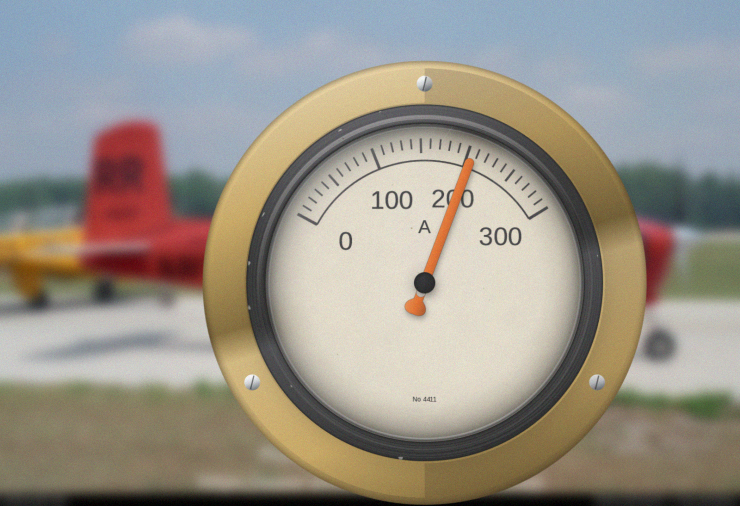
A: 205 A
